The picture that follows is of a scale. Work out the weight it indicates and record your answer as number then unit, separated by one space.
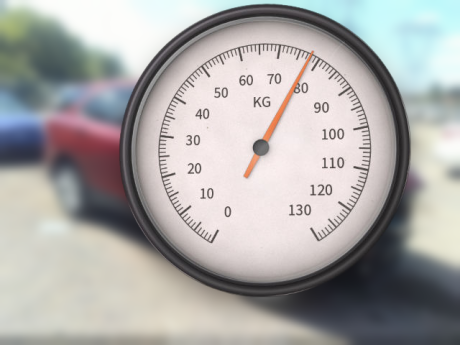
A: 78 kg
